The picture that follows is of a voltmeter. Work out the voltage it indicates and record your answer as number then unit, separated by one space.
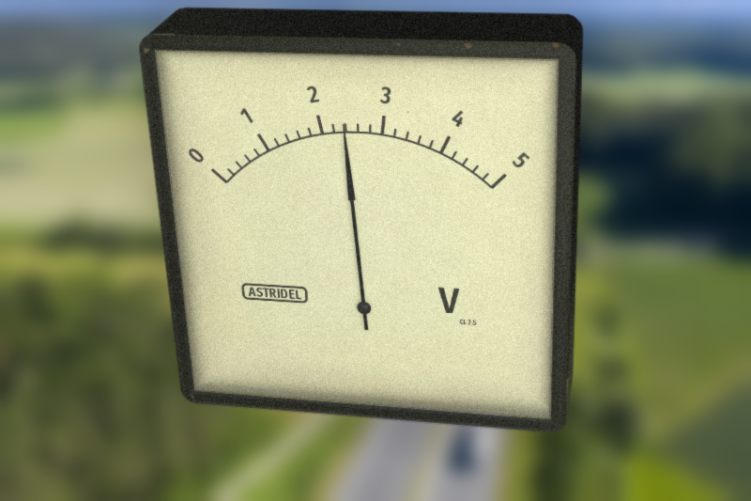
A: 2.4 V
